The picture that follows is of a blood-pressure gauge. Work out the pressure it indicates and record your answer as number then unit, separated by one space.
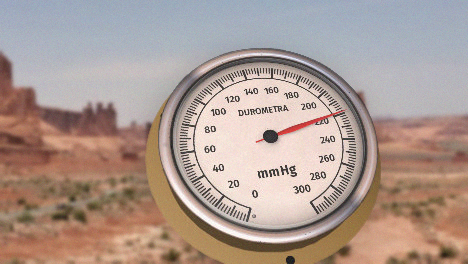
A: 220 mmHg
